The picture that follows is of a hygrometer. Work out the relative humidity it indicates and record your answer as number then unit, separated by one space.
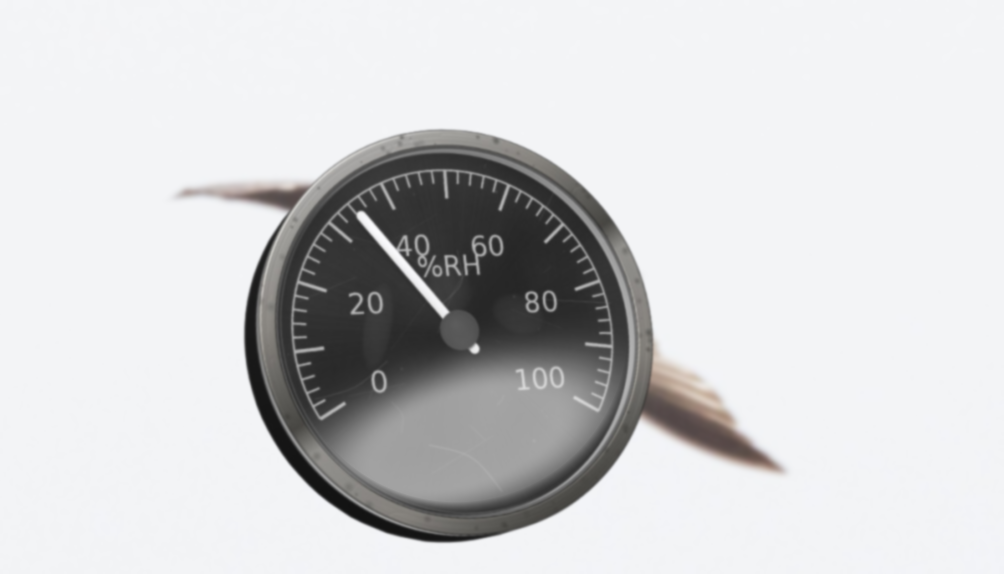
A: 34 %
